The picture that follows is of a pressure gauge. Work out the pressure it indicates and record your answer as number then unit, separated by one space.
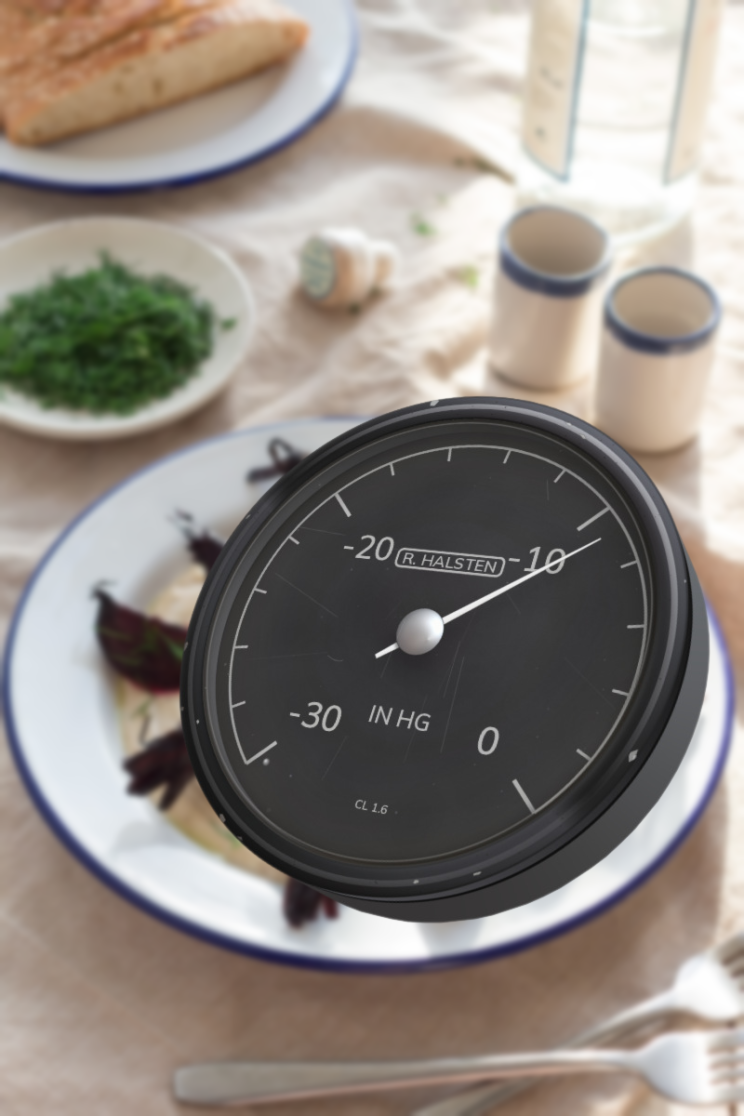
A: -9 inHg
